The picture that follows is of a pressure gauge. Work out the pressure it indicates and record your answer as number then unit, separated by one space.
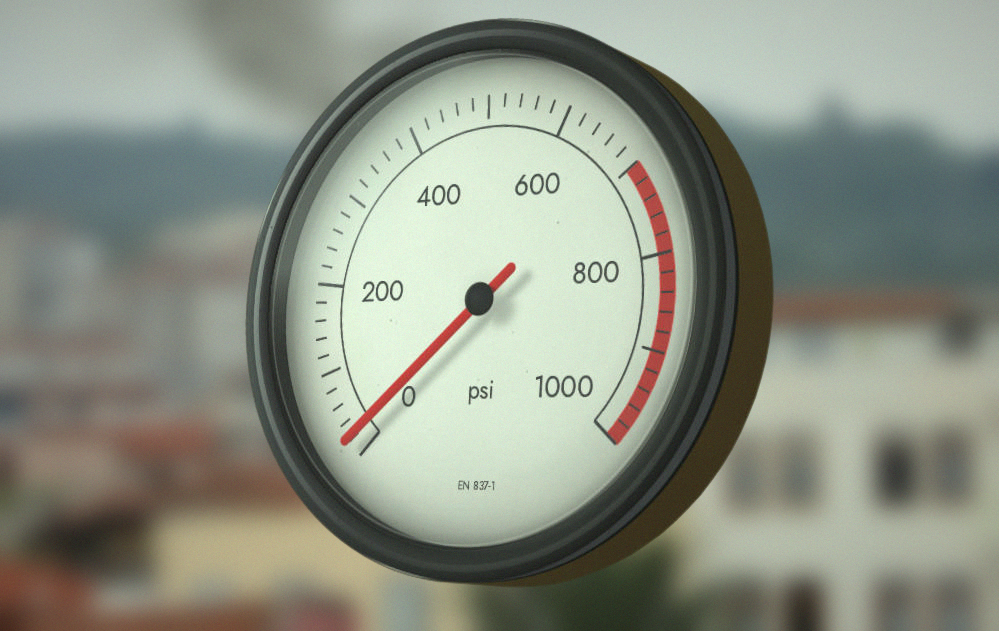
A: 20 psi
